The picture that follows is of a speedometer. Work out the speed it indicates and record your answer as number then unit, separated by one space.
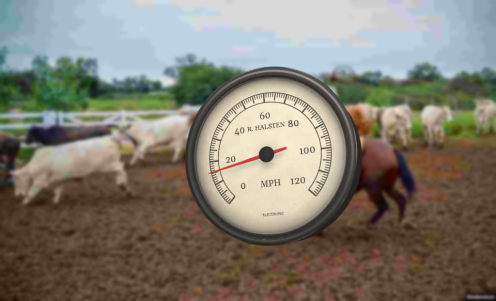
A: 15 mph
